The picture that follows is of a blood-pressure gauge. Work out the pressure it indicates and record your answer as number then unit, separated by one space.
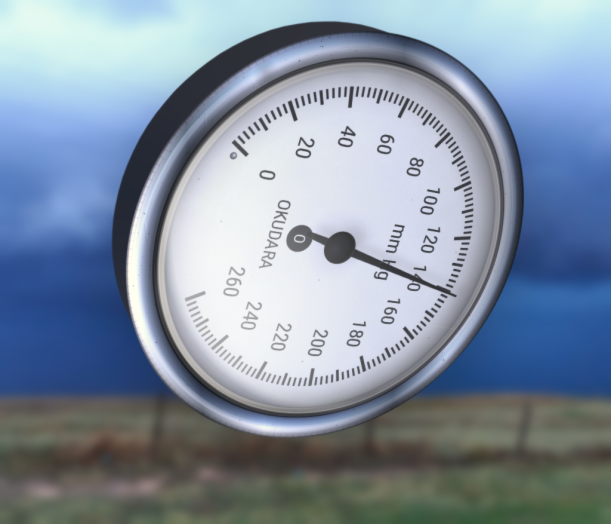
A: 140 mmHg
